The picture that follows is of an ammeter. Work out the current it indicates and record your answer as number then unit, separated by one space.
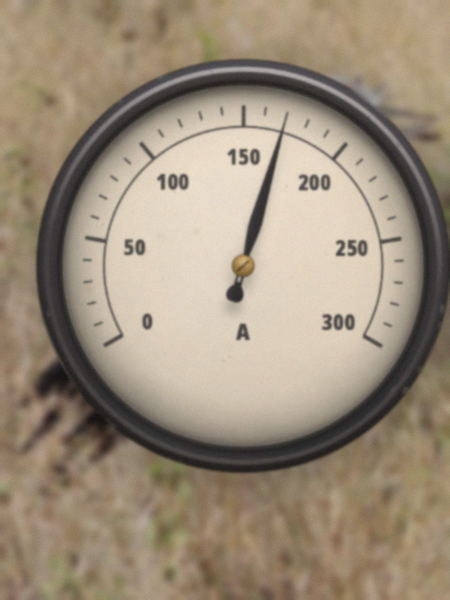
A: 170 A
